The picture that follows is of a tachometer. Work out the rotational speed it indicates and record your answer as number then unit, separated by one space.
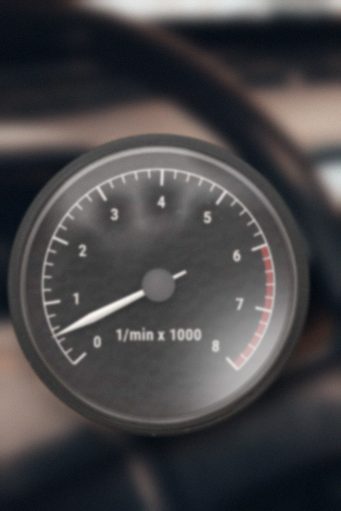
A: 500 rpm
